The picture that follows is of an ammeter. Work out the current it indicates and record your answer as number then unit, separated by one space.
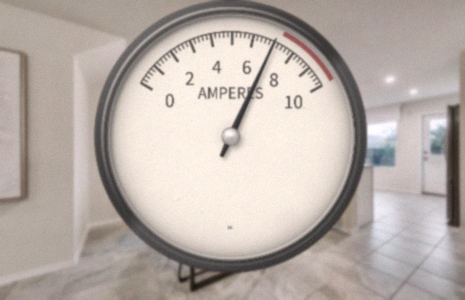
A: 7 A
